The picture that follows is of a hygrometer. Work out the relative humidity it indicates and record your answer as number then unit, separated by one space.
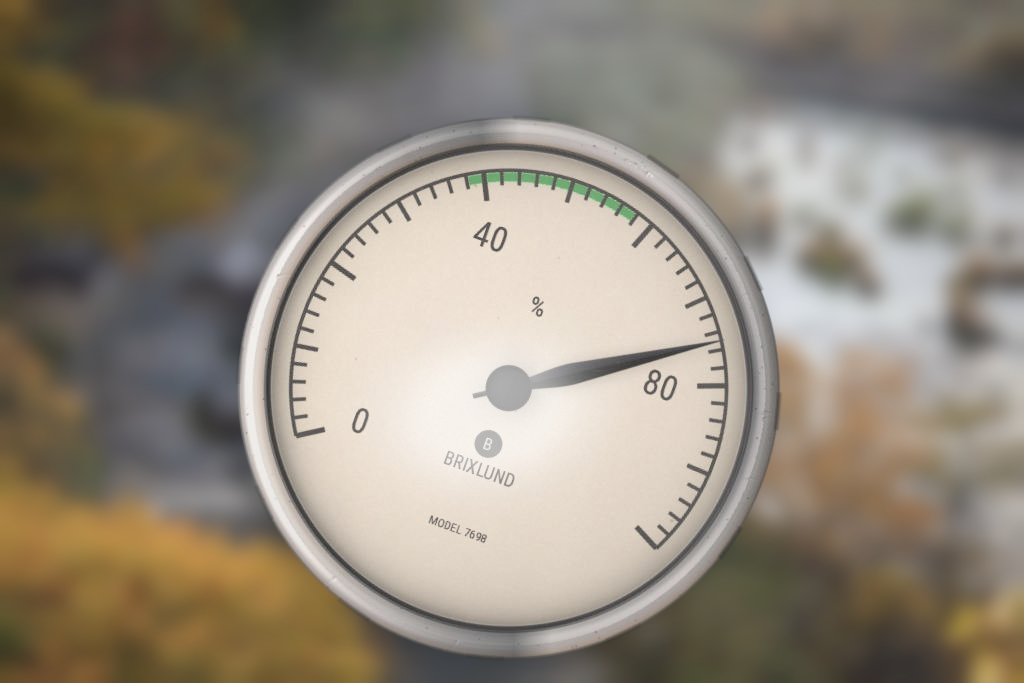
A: 75 %
